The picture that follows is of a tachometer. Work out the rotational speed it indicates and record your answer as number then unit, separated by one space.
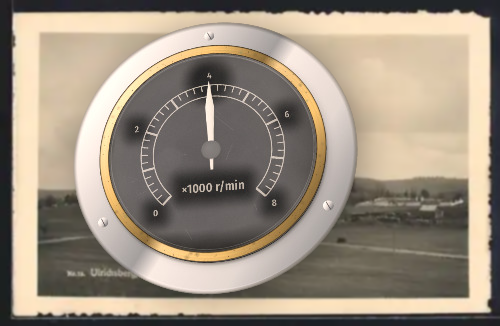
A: 4000 rpm
